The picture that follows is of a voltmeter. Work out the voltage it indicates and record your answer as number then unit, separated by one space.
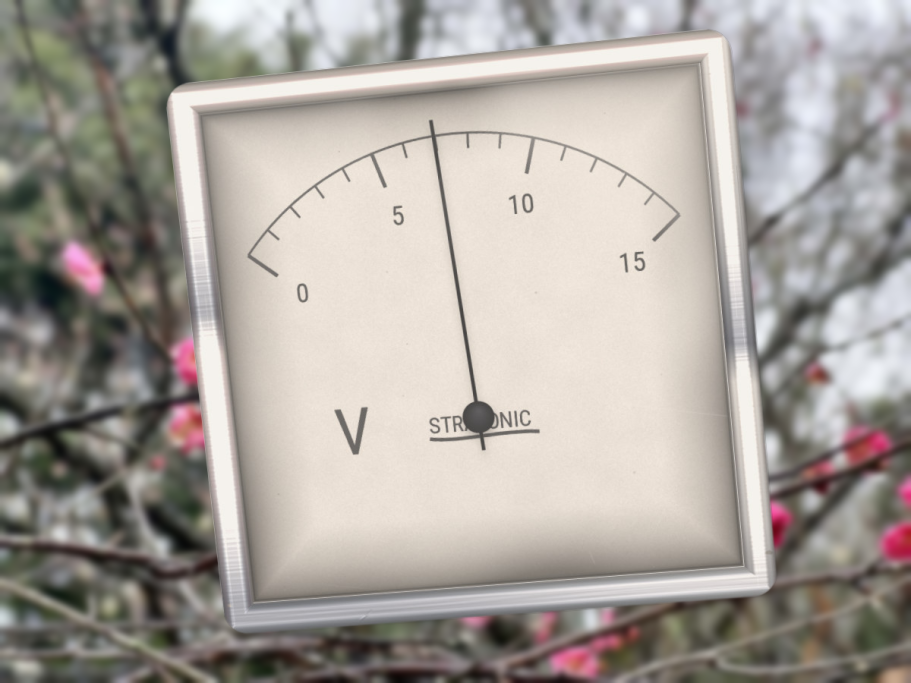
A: 7 V
